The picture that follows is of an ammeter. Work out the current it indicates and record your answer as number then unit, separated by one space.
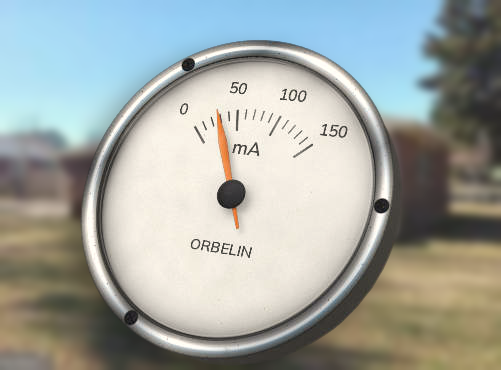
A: 30 mA
